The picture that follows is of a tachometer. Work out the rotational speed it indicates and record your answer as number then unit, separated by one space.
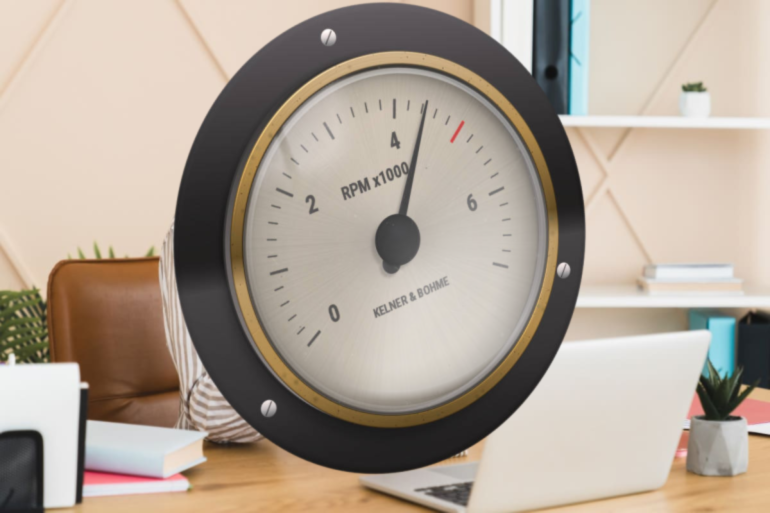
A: 4400 rpm
